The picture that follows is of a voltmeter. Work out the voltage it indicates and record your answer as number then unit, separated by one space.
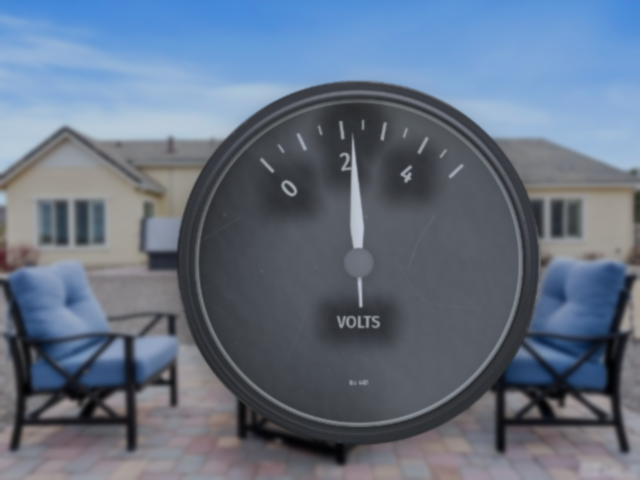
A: 2.25 V
